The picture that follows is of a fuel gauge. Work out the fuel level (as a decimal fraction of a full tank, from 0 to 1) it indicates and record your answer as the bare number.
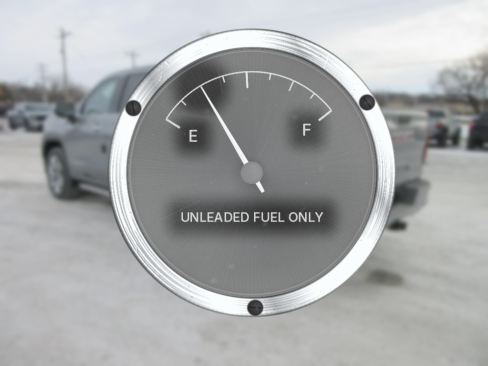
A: 0.25
